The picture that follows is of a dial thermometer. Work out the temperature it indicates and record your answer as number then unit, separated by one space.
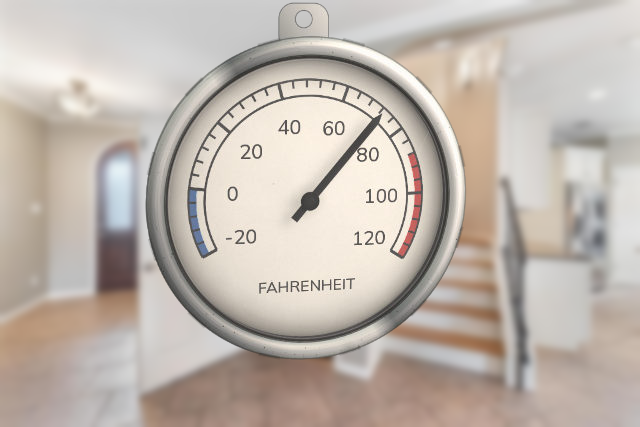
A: 72 °F
